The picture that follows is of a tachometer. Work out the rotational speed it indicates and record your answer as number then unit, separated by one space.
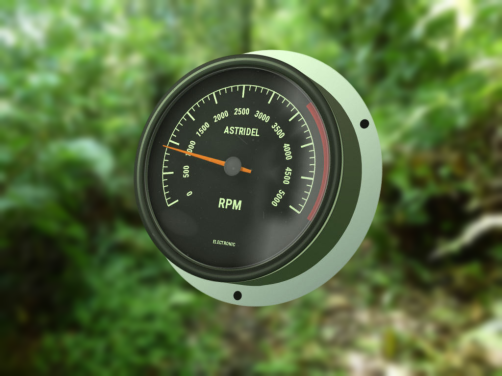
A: 900 rpm
